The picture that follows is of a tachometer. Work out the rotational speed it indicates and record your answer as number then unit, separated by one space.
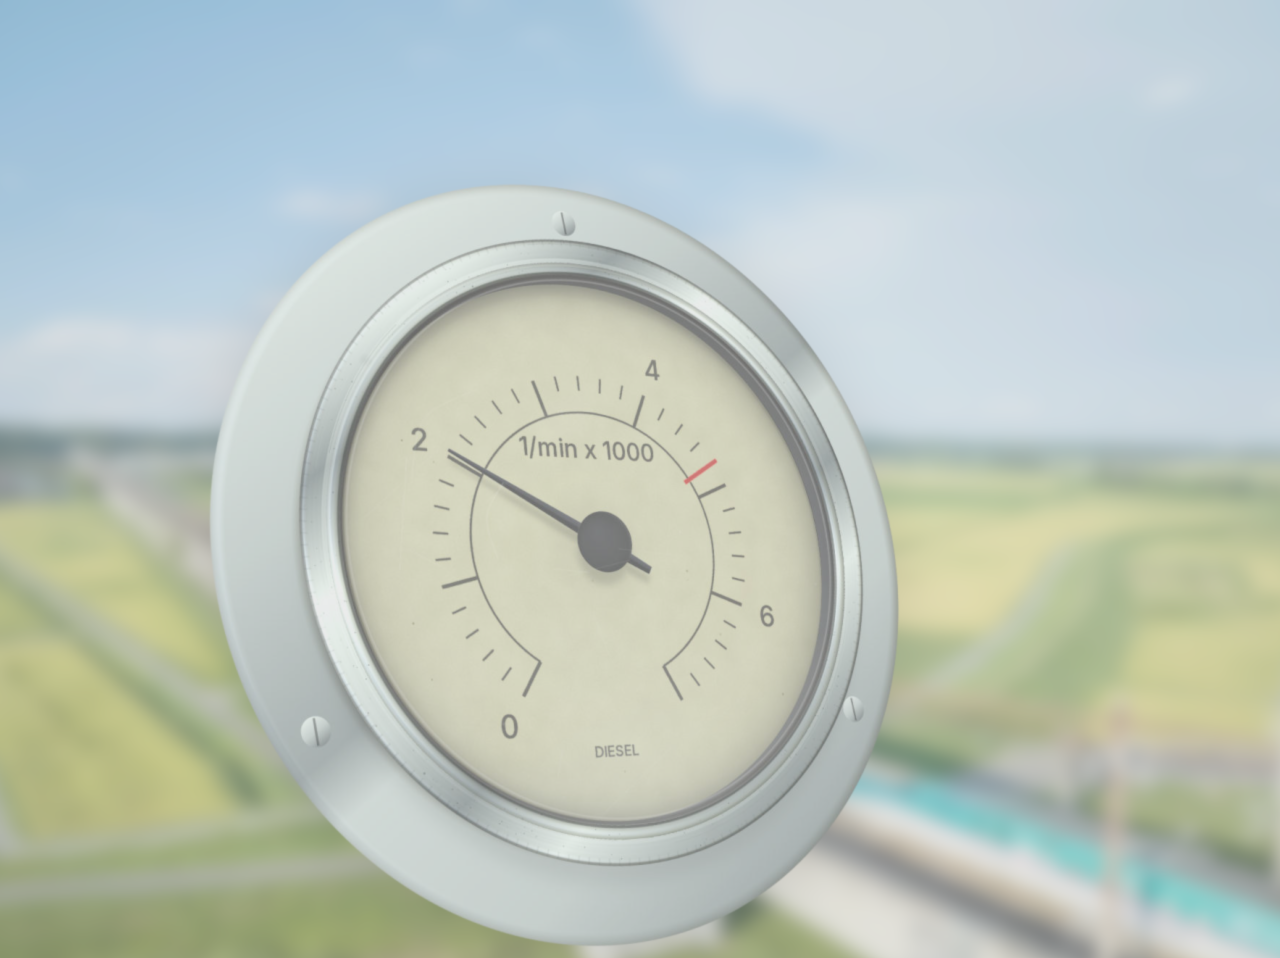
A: 2000 rpm
